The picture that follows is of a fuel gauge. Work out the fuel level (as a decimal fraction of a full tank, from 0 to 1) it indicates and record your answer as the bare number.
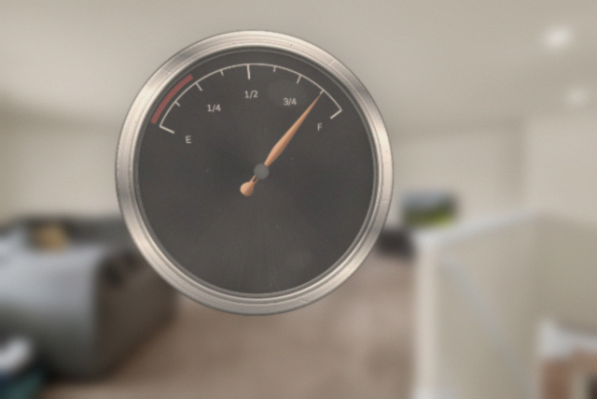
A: 0.875
